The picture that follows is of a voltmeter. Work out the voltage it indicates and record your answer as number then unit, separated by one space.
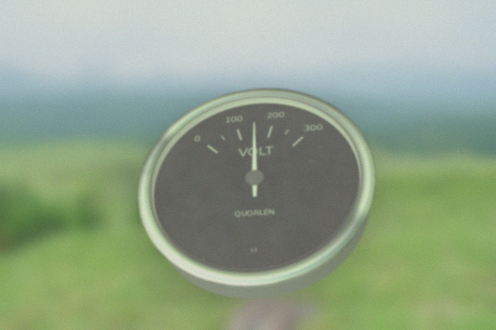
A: 150 V
